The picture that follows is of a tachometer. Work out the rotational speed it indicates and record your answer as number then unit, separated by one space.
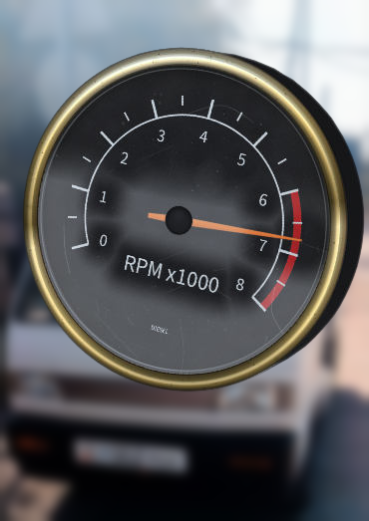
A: 6750 rpm
